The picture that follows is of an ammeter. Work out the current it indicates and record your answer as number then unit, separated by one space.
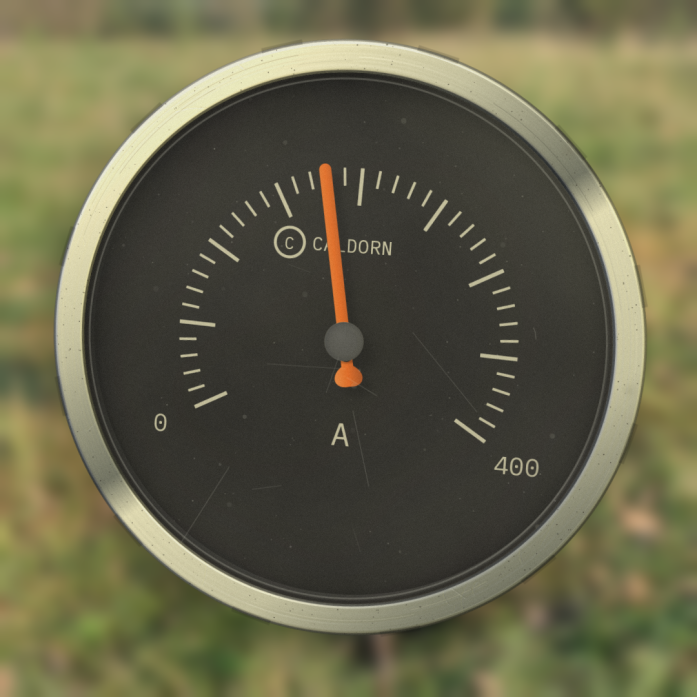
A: 180 A
